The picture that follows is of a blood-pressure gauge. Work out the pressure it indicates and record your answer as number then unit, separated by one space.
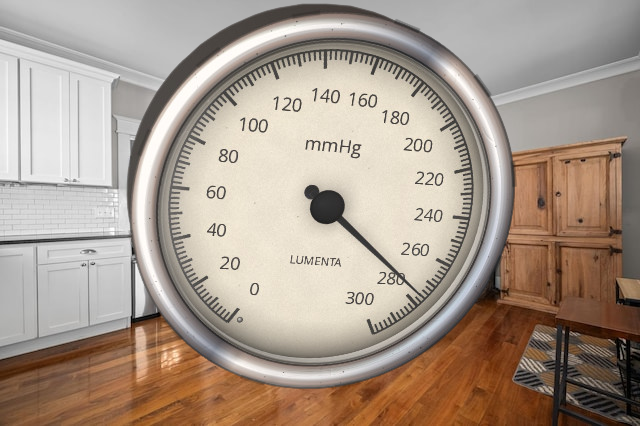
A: 276 mmHg
